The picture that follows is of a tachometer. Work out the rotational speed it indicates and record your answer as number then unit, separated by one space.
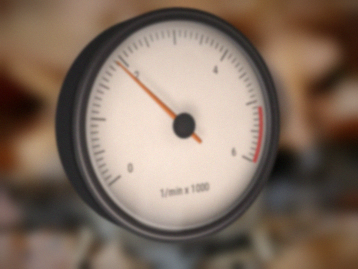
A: 1900 rpm
